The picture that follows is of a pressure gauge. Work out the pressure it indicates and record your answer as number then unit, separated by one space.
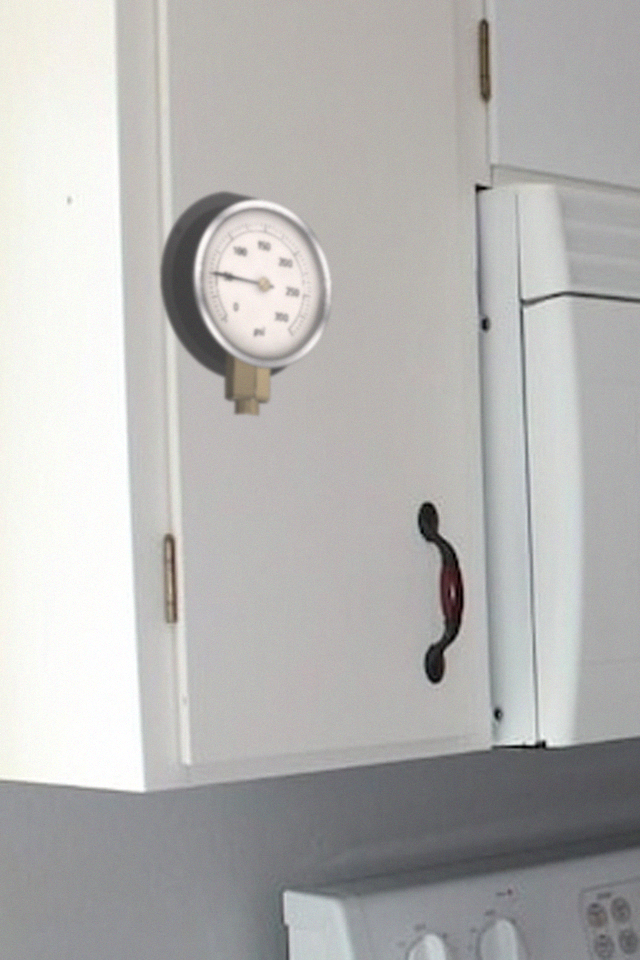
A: 50 psi
